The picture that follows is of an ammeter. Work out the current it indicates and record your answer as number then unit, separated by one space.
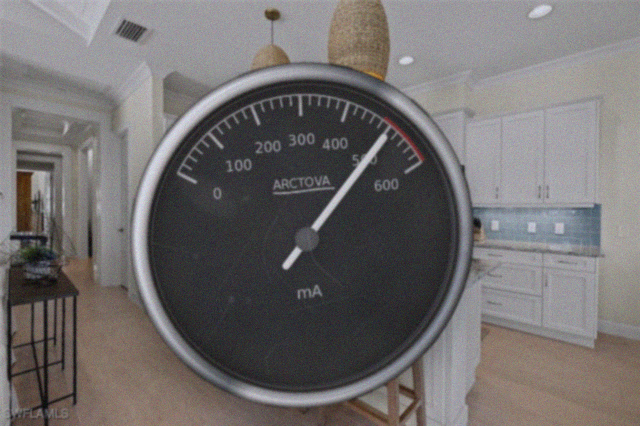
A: 500 mA
